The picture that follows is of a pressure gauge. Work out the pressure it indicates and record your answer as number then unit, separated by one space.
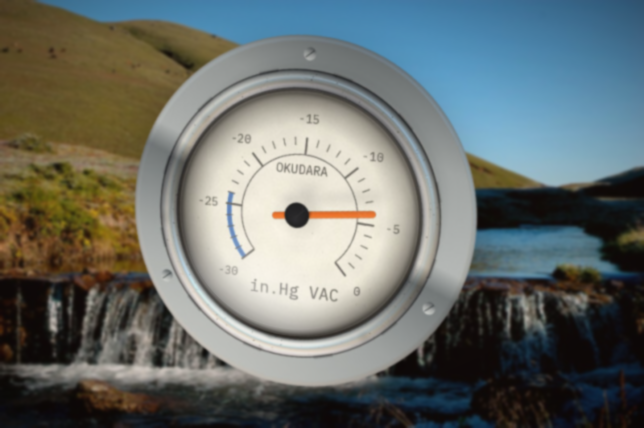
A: -6 inHg
